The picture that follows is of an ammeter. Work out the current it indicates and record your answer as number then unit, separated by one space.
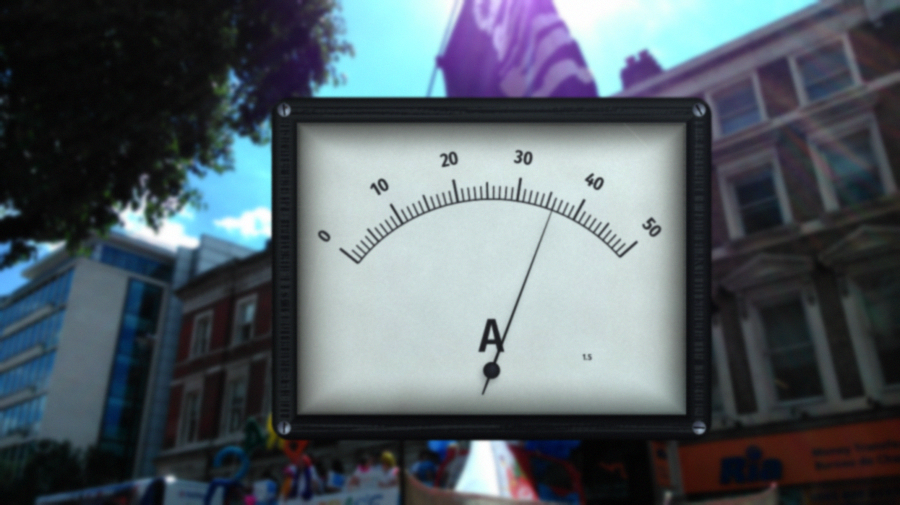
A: 36 A
